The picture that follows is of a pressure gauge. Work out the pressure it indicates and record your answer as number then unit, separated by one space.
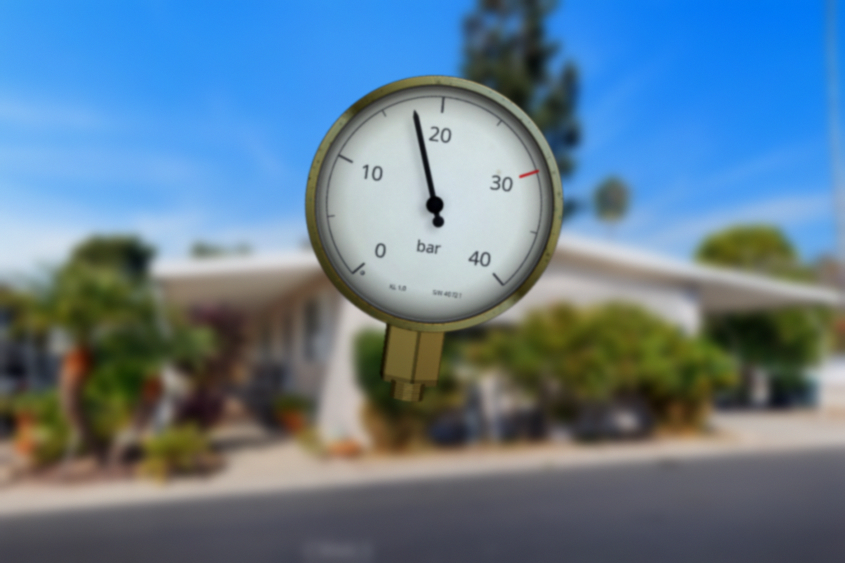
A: 17.5 bar
